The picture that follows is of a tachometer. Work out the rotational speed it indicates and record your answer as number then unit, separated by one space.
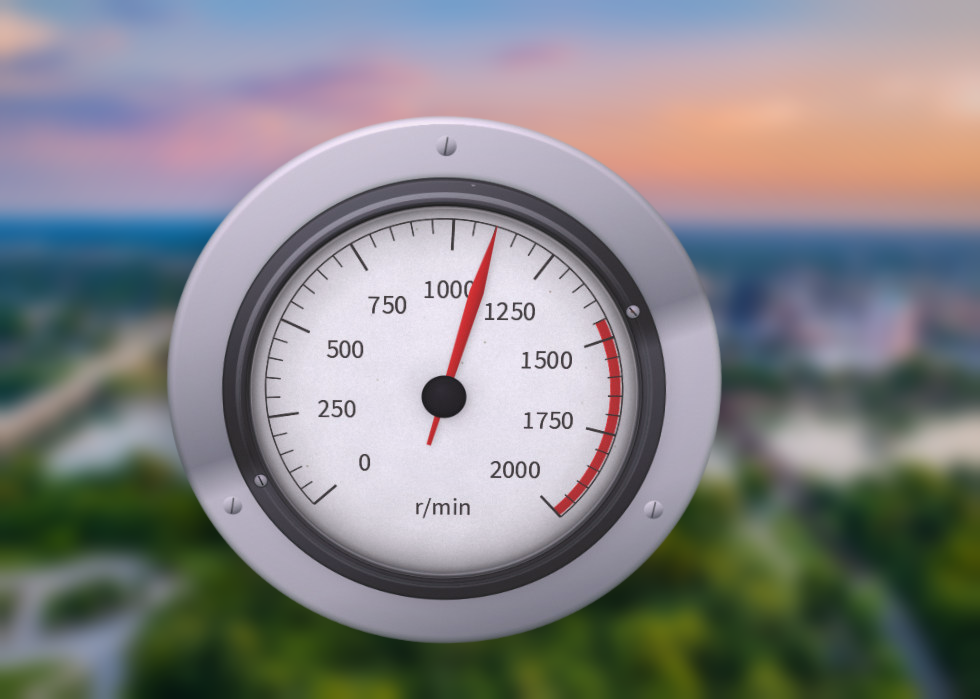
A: 1100 rpm
